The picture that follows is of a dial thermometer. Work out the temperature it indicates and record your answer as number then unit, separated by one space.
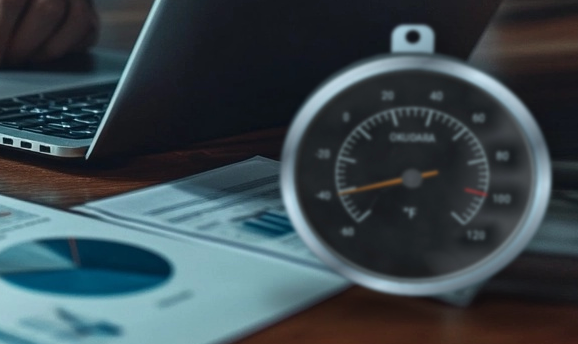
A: -40 °F
